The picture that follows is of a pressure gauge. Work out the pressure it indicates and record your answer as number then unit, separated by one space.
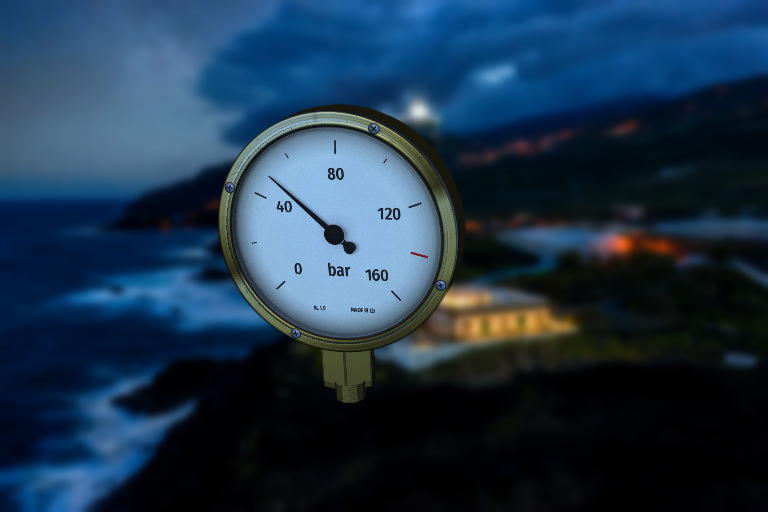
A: 50 bar
